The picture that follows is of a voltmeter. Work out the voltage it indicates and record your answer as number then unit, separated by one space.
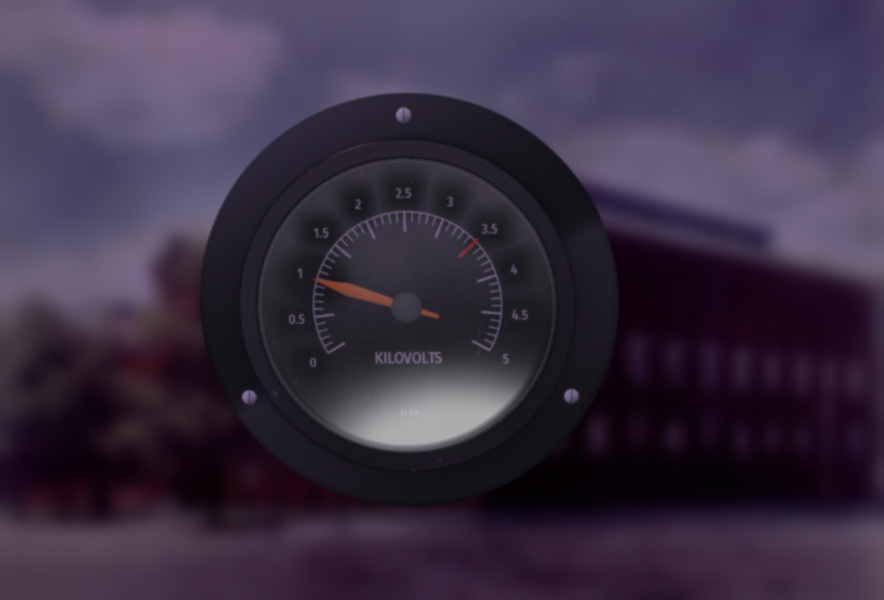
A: 1 kV
